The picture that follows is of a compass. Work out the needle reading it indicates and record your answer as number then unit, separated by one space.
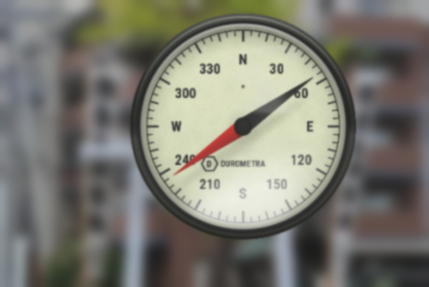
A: 235 °
